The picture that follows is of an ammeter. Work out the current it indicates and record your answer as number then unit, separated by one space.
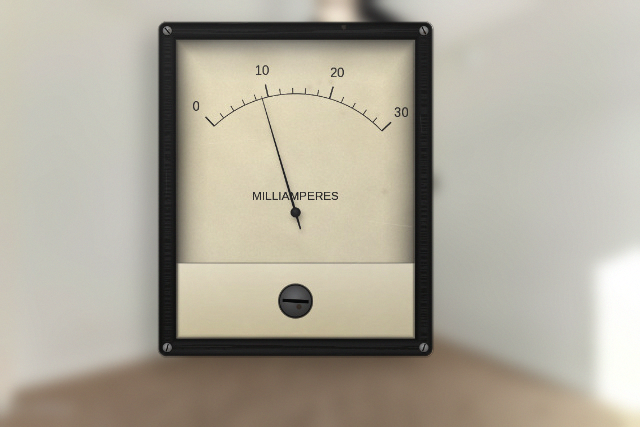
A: 9 mA
